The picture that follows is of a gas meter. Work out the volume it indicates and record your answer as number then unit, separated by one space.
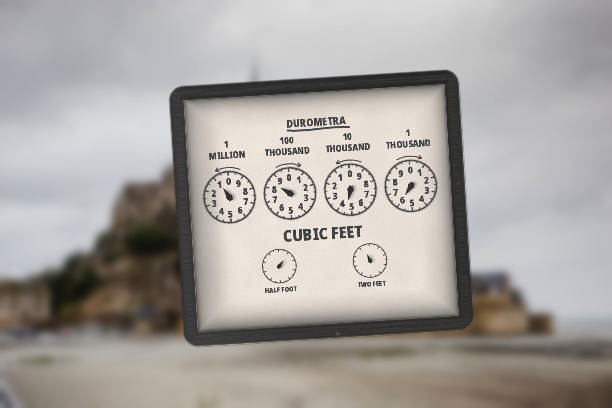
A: 84600 ft³
